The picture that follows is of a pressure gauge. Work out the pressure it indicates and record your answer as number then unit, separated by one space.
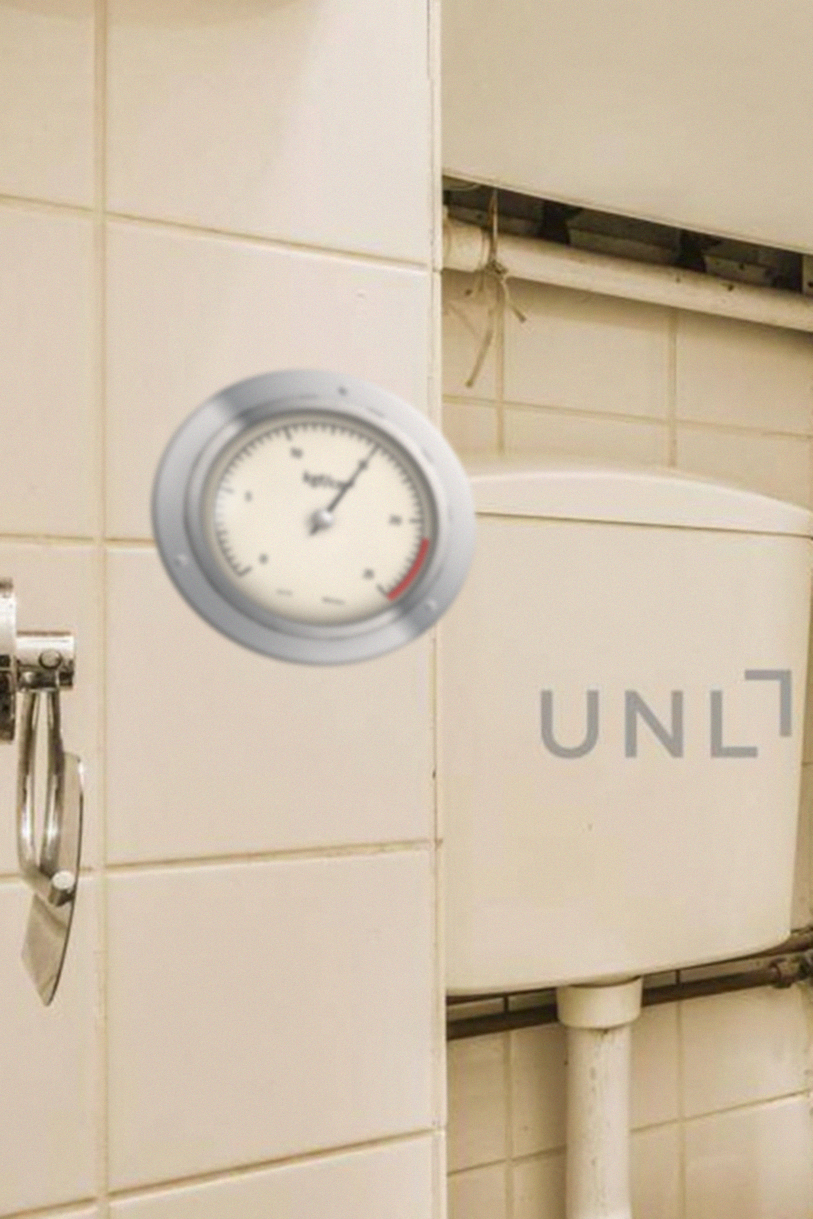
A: 15 kg/cm²
